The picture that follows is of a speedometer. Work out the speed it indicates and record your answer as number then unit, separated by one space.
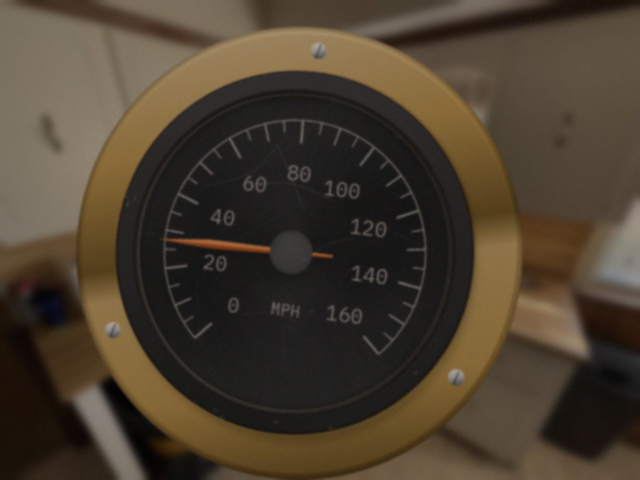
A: 27.5 mph
